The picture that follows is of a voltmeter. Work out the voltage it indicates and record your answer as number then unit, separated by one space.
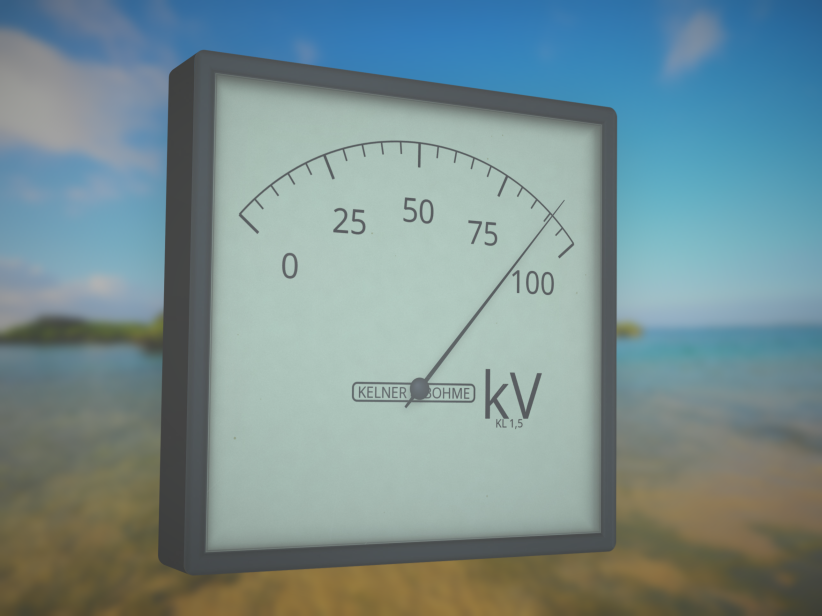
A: 90 kV
